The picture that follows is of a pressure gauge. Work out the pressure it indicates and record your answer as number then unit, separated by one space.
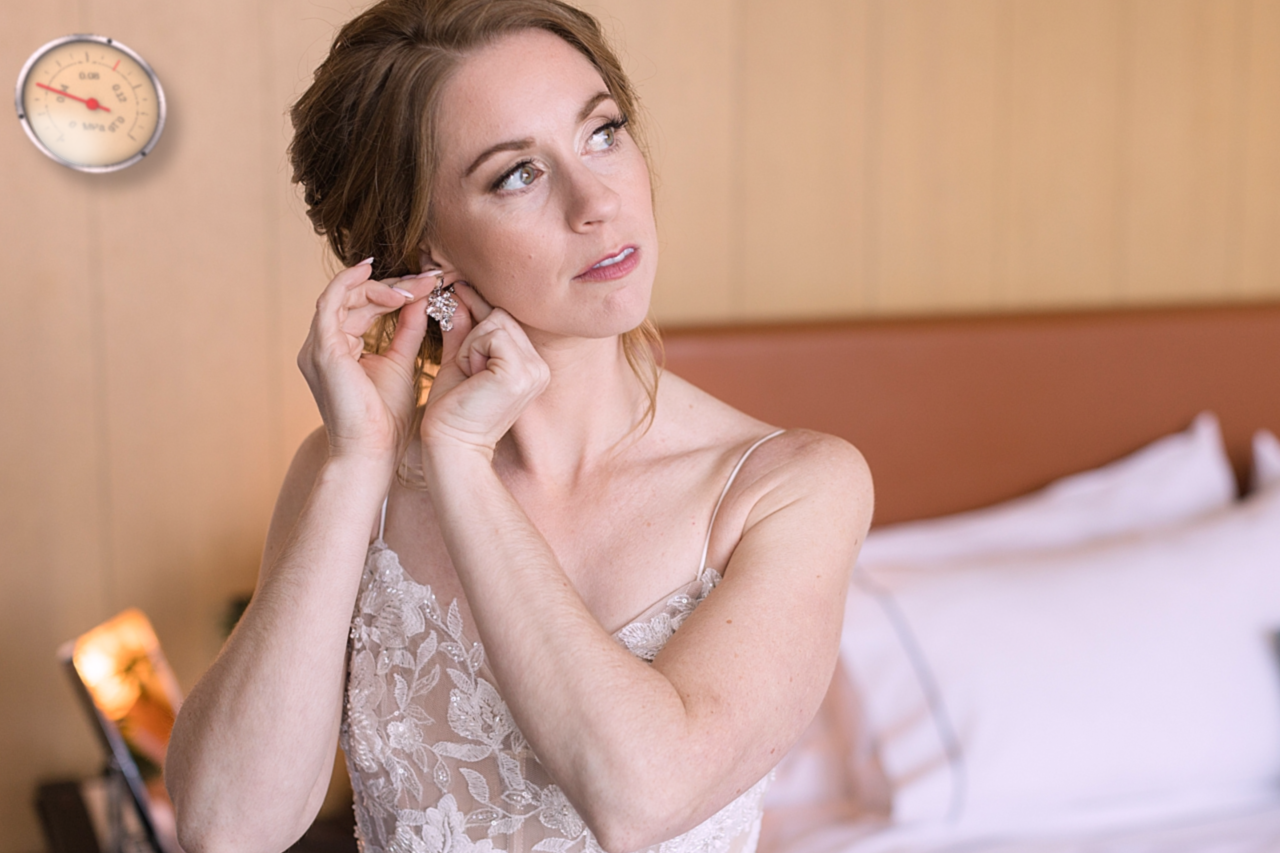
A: 0.04 MPa
